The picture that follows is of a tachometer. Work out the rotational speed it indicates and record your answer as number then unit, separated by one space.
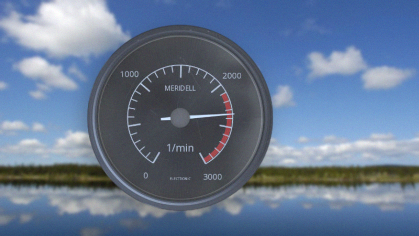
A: 2350 rpm
